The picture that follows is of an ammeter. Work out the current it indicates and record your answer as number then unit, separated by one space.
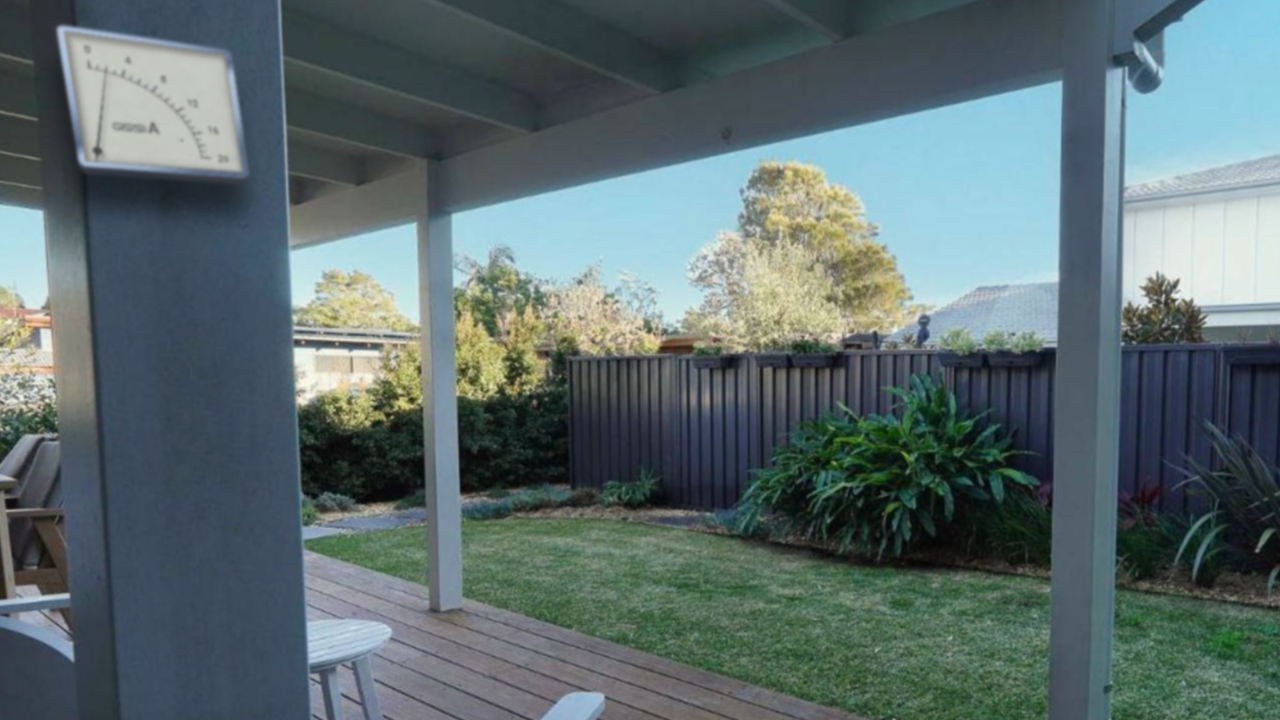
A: 2 A
